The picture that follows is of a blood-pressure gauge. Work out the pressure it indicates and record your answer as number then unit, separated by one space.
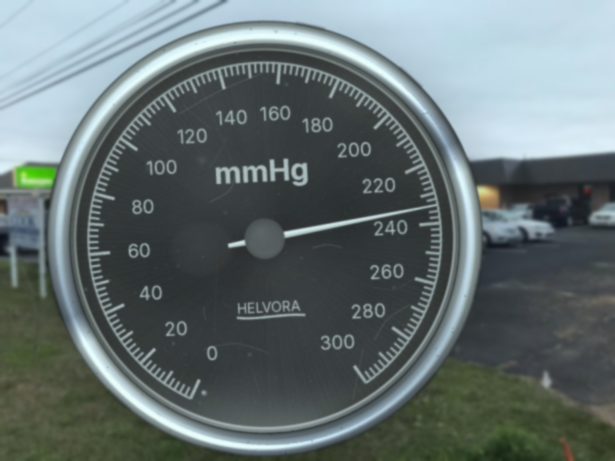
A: 234 mmHg
